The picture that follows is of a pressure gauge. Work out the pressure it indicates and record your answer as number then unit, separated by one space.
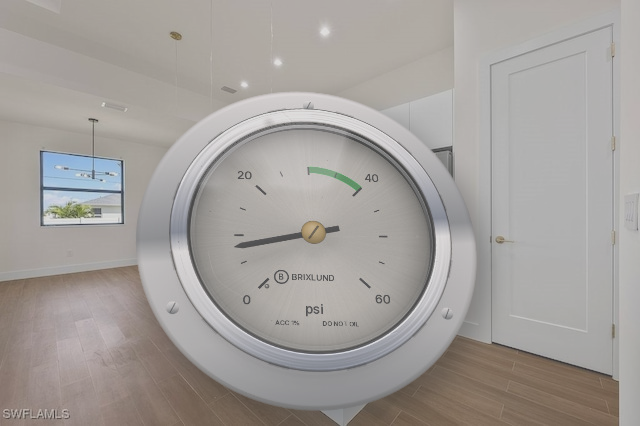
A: 7.5 psi
